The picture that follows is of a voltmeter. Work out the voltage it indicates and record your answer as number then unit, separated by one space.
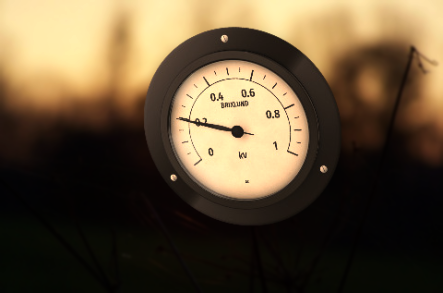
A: 0.2 kV
